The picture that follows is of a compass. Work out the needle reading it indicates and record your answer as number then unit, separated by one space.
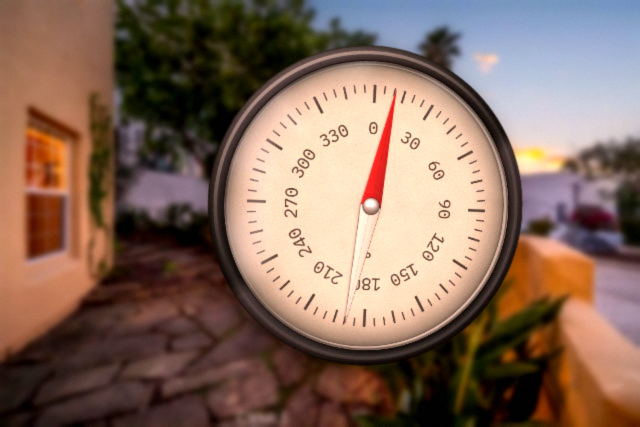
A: 10 °
